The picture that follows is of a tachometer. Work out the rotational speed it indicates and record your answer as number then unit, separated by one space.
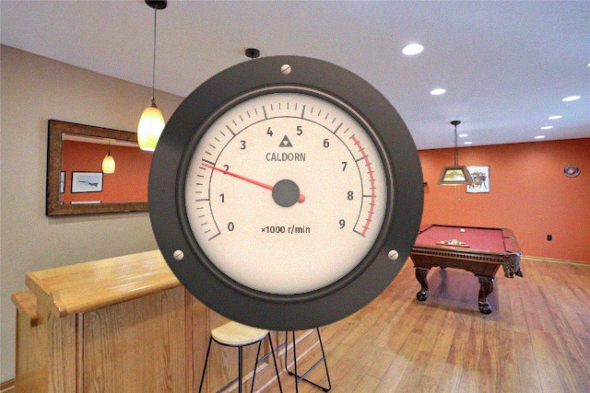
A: 1900 rpm
